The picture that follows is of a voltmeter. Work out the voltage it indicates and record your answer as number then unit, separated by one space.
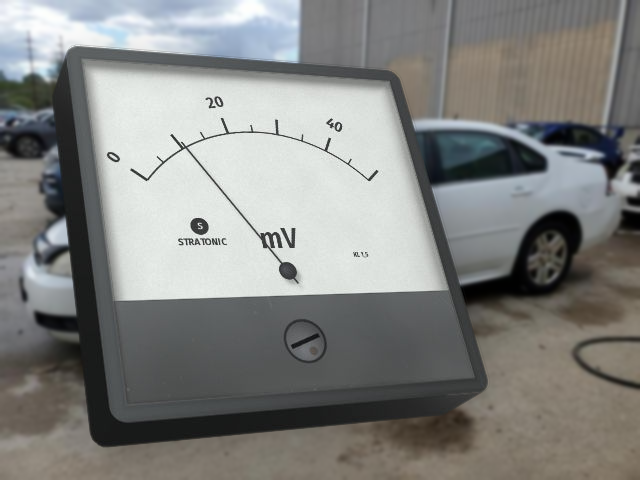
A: 10 mV
